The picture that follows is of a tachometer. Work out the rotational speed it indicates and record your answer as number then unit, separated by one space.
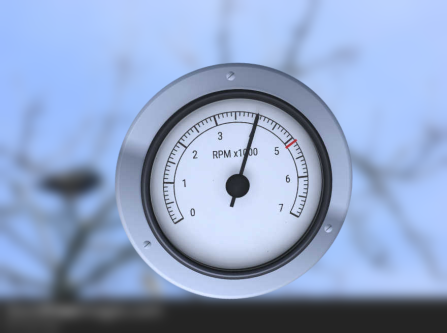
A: 4000 rpm
